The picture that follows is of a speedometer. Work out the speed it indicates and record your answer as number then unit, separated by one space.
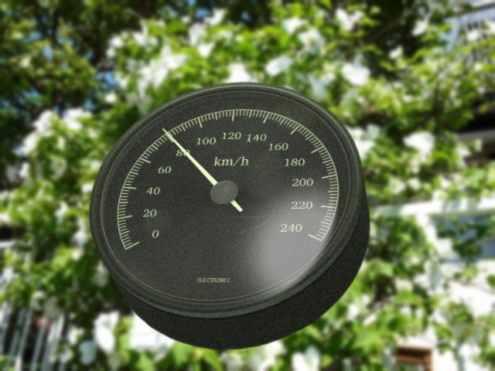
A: 80 km/h
